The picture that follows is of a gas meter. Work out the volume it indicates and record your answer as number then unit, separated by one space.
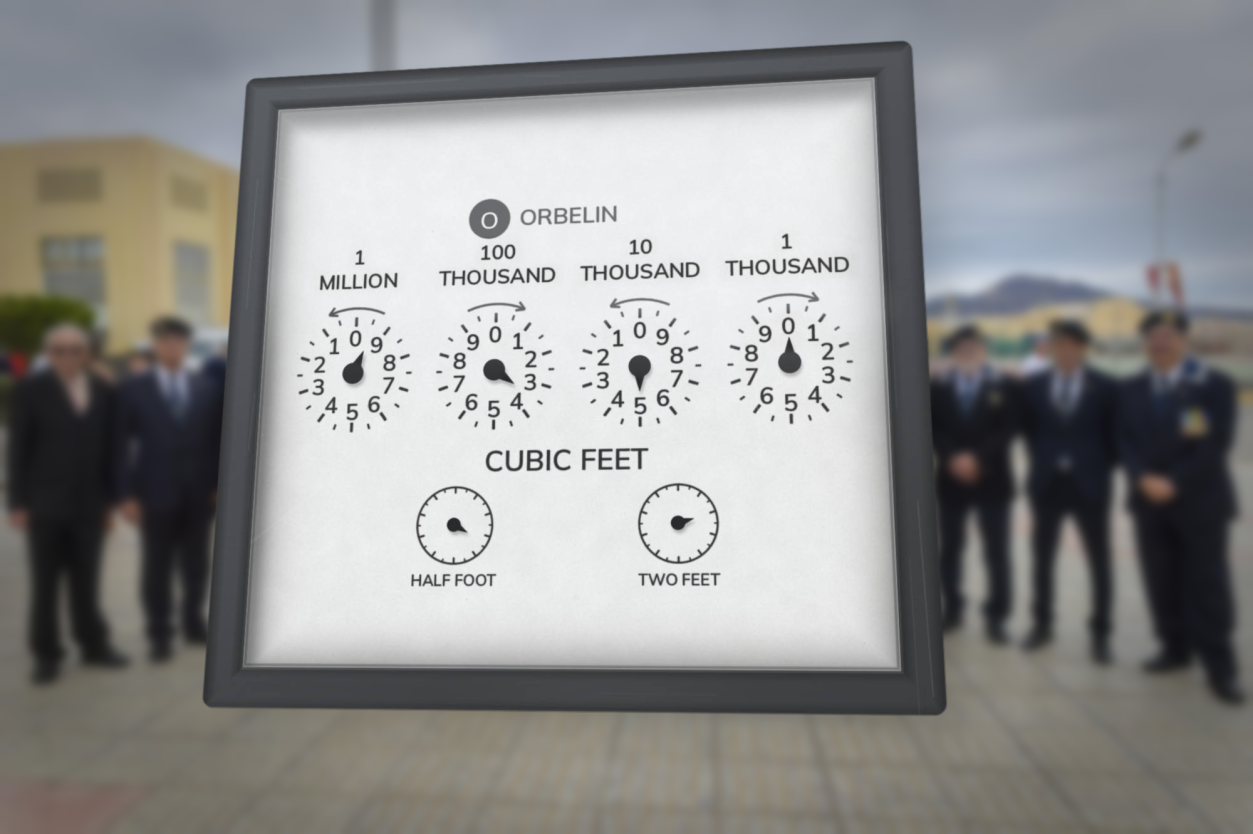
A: 935000 ft³
